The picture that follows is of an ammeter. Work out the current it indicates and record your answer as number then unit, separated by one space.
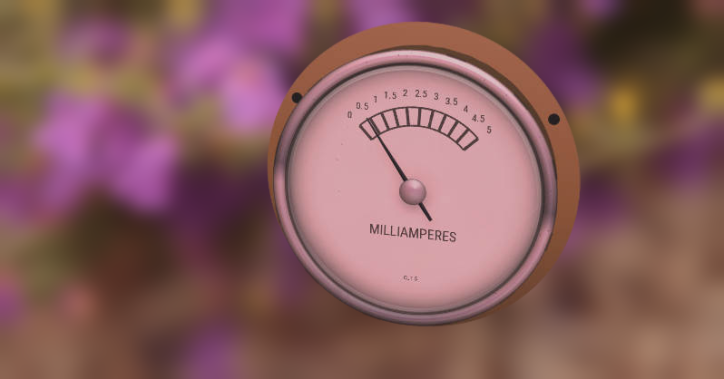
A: 0.5 mA
